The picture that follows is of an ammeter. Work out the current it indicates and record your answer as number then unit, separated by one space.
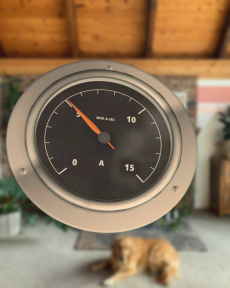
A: 5 A
